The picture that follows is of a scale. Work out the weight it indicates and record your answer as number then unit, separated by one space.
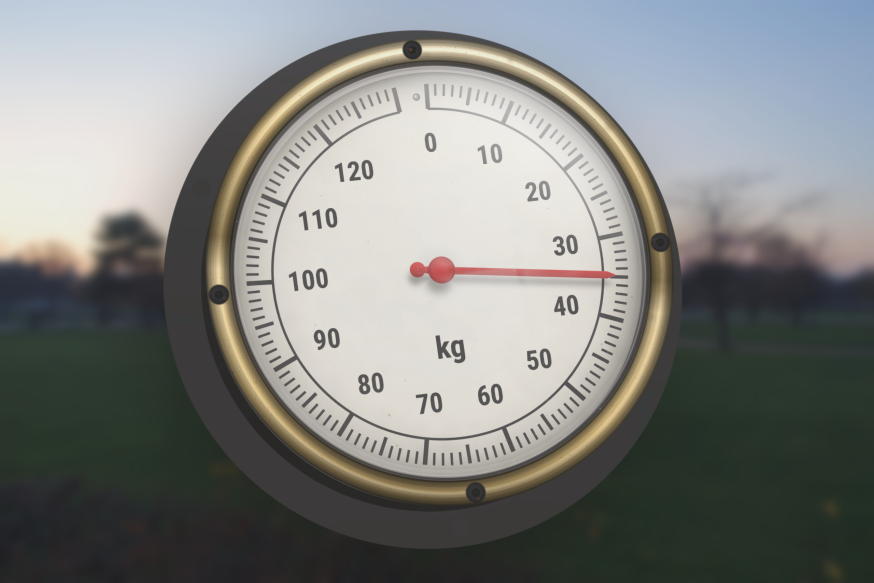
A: 35 kg
